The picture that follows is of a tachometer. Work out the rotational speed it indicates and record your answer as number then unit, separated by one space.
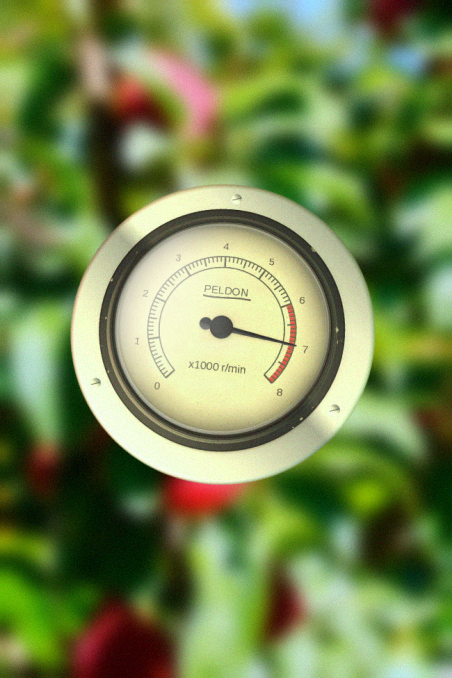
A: 7000 rpm
